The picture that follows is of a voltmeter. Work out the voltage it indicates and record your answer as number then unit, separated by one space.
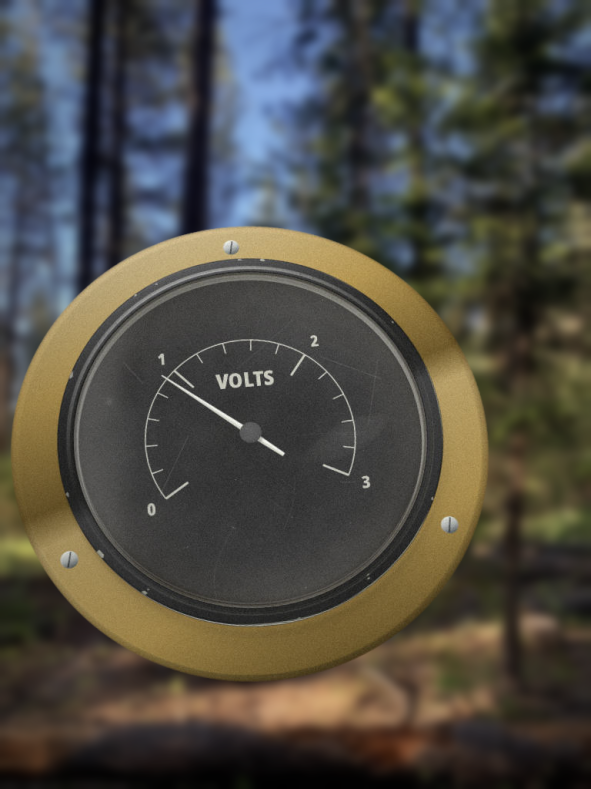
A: 0.9 V
